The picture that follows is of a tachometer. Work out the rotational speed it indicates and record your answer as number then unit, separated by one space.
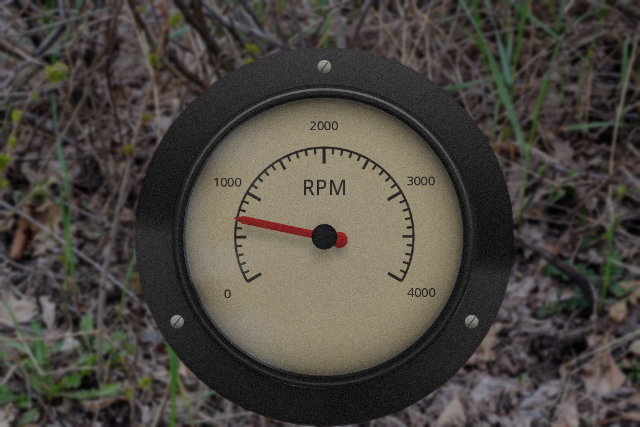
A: 700 rpm
